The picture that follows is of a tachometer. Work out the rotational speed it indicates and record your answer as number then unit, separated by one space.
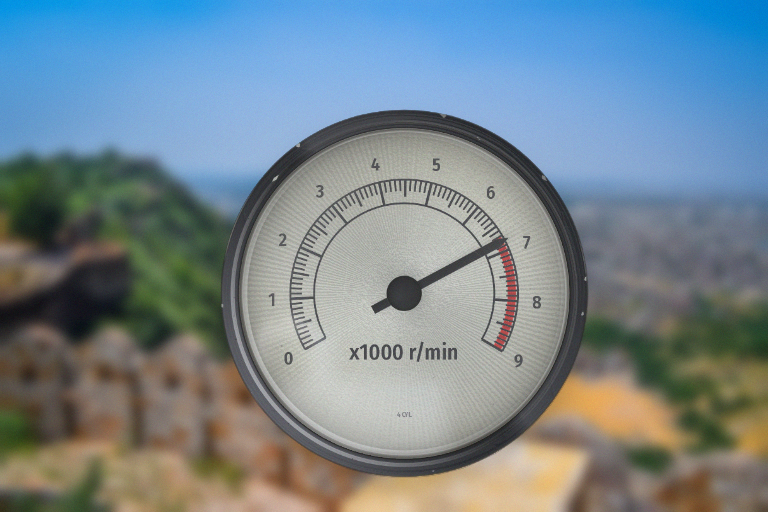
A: 6800 rpm
